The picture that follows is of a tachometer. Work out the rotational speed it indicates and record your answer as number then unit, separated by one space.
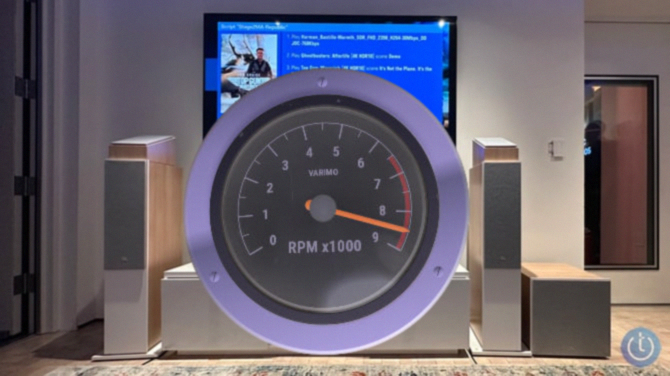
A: 8500 rpm
